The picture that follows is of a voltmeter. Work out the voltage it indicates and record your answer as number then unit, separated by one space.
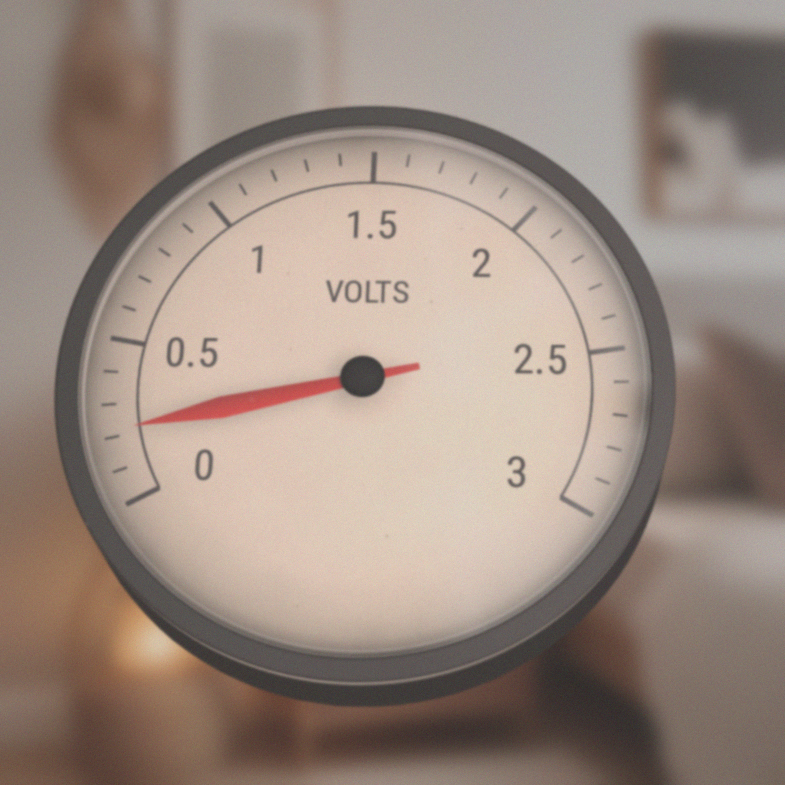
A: 0.2 V
